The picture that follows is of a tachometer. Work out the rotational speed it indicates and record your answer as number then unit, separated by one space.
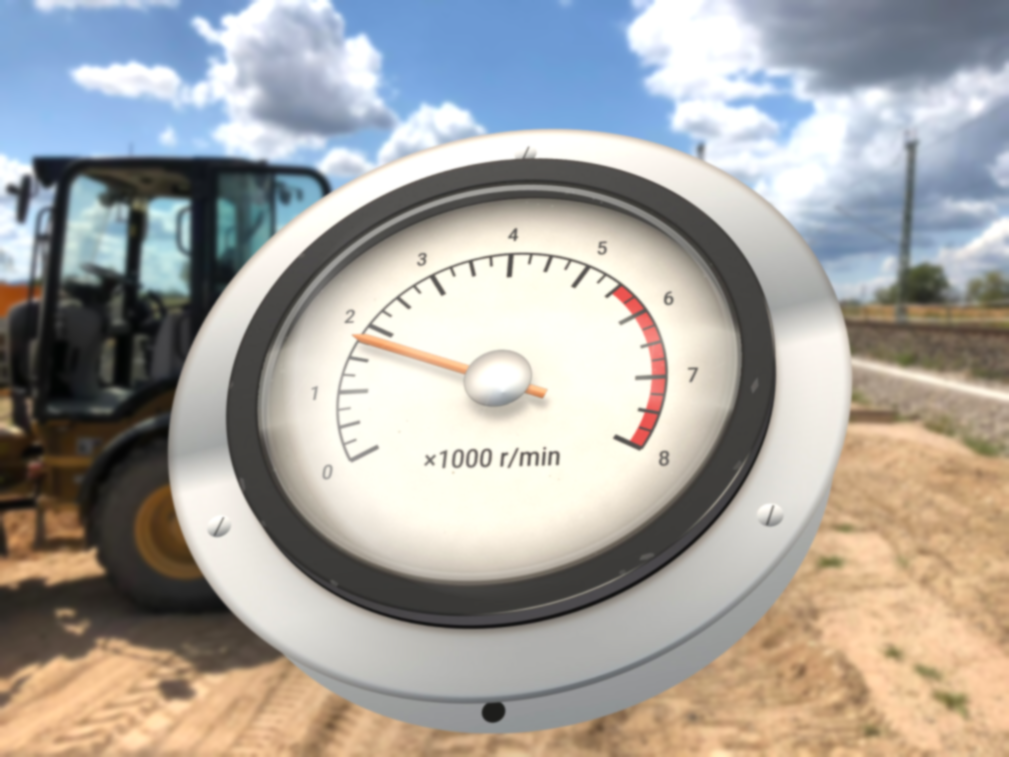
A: 1750 rpm
